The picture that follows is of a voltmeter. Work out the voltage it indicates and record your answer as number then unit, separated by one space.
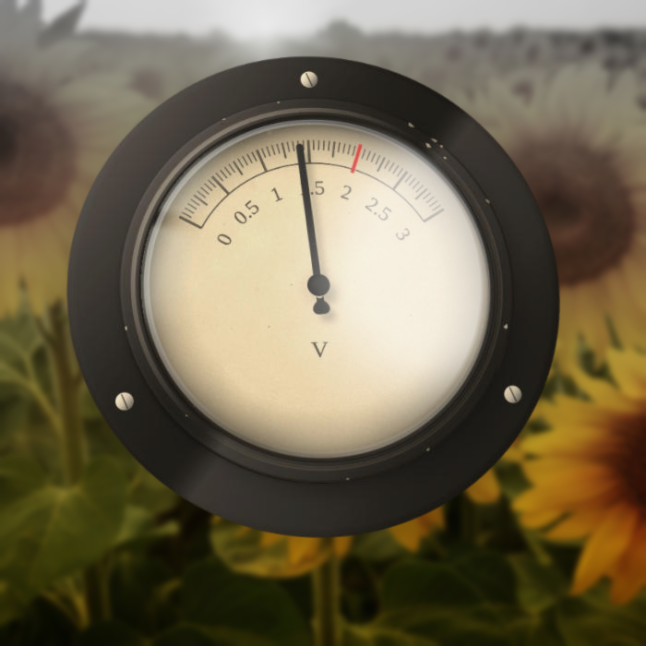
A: 1.4 V
